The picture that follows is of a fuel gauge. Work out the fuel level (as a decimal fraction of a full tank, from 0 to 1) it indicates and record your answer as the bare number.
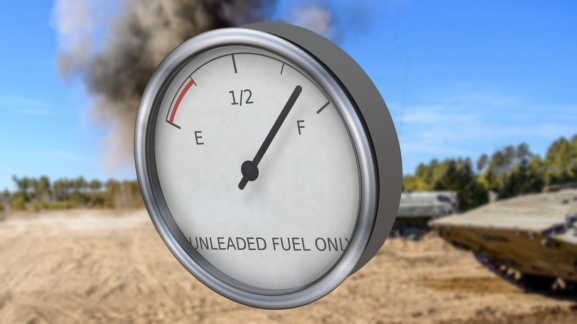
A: 0.875
